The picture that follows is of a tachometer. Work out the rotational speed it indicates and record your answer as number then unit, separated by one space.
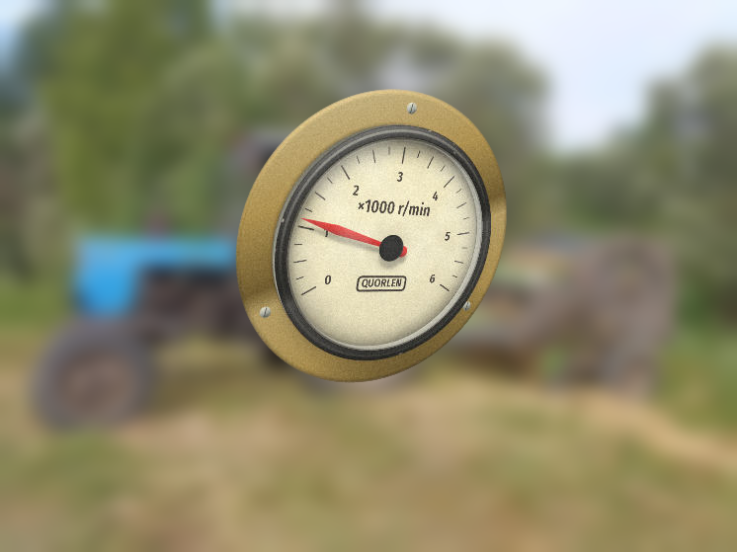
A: 1125 rpm
